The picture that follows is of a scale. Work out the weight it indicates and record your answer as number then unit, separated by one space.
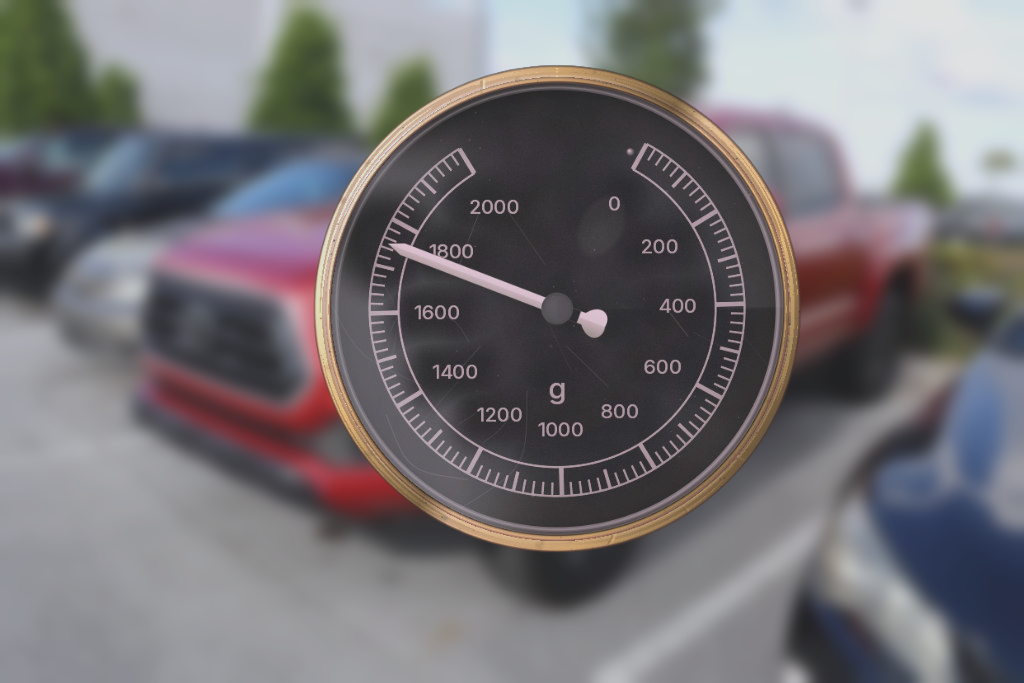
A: 1750 g
